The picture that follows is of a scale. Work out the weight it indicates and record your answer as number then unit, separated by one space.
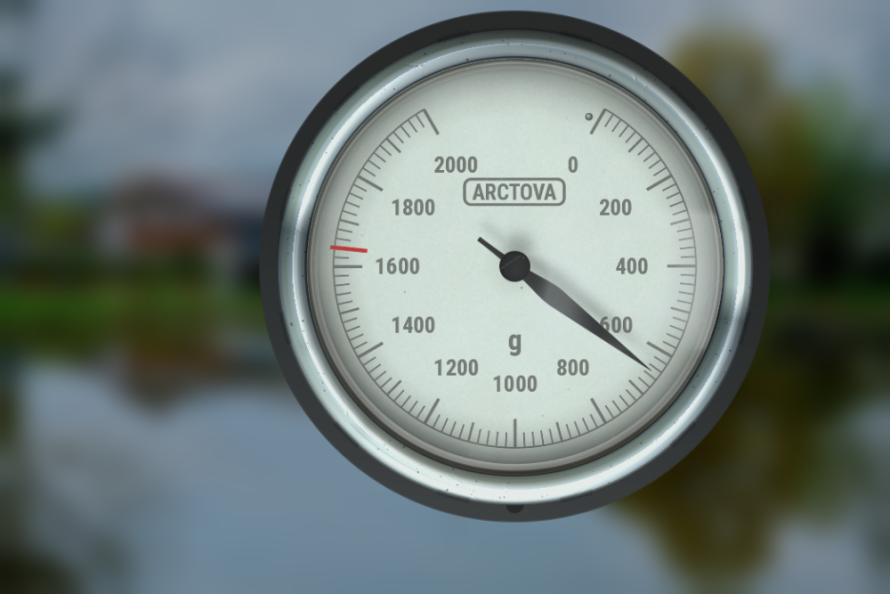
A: 650 g
